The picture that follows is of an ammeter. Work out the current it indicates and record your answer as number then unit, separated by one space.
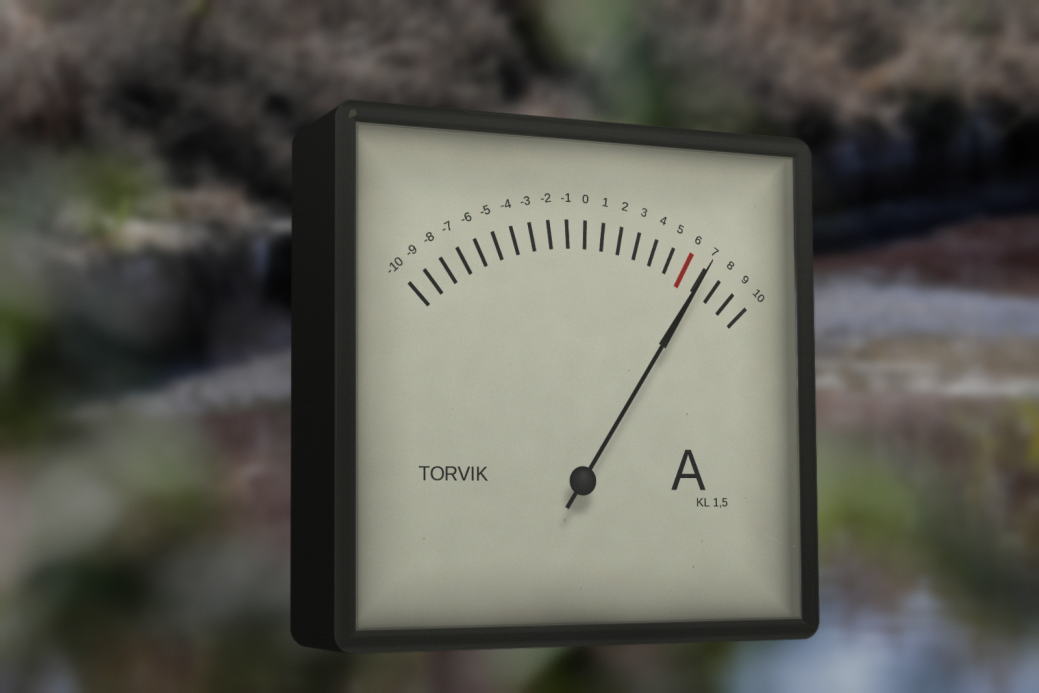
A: 7 A
